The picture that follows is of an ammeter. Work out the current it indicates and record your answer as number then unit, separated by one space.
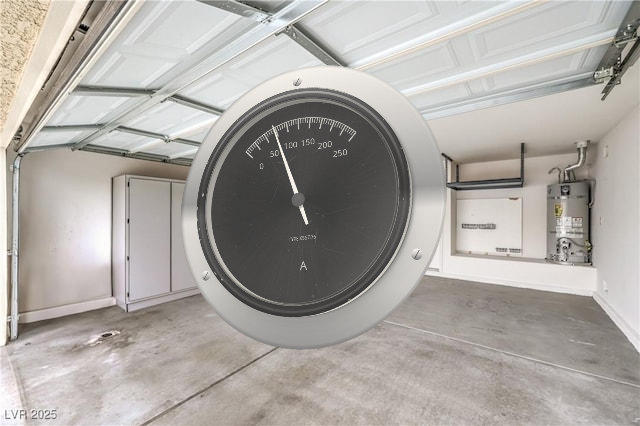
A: 75 A
